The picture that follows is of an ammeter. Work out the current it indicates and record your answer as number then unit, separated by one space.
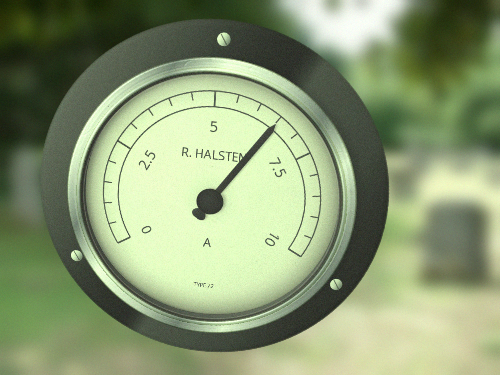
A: 6.5 A
